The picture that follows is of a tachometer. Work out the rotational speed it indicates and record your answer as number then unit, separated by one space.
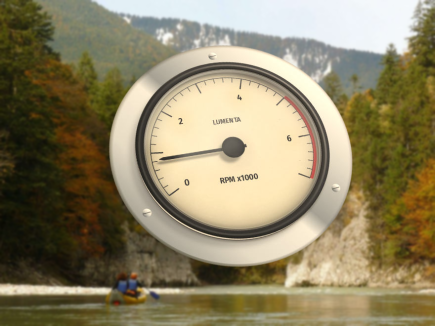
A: 800 rpm
